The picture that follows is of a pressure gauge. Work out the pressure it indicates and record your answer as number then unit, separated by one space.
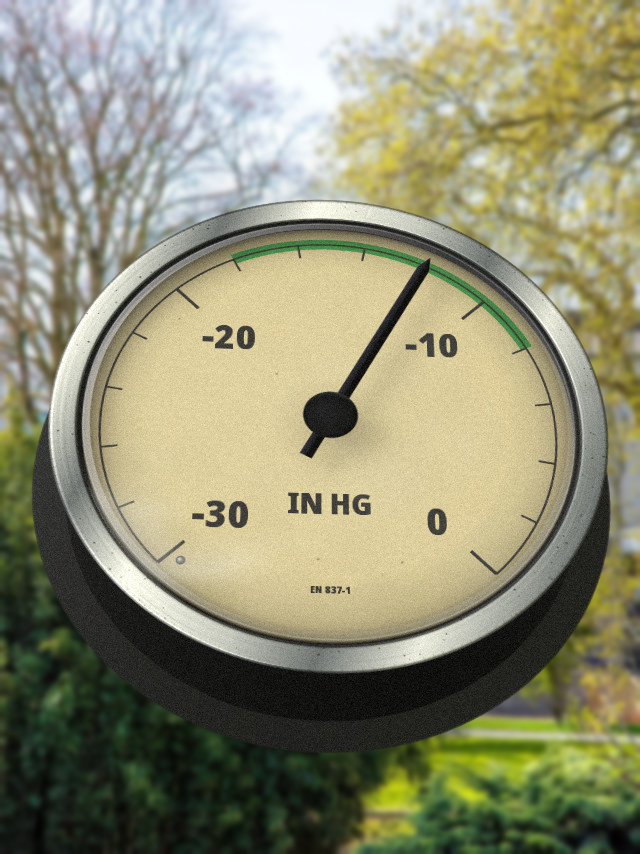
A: -12 inHg
